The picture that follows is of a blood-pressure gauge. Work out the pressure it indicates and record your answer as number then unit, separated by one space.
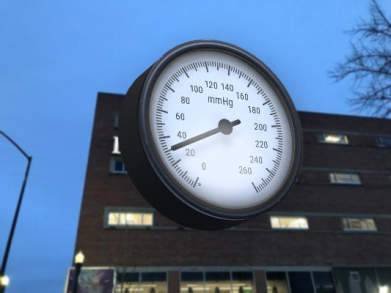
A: 30 mmHg
